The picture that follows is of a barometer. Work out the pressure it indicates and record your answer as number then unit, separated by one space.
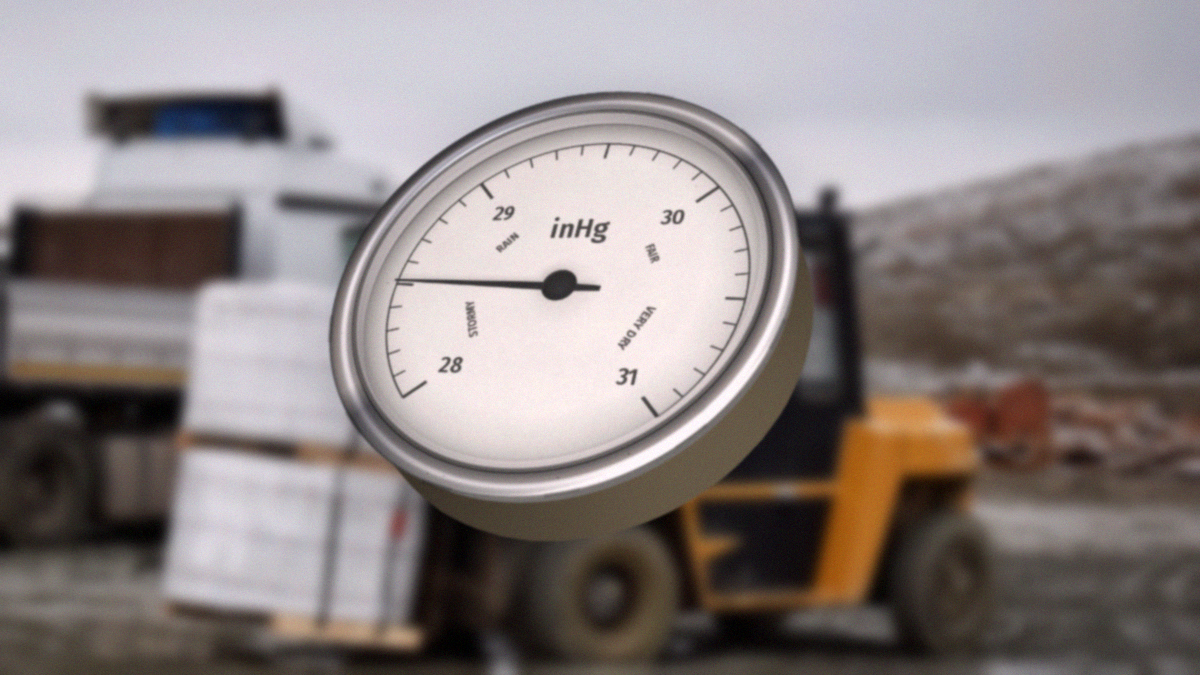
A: 28.5 inHg
